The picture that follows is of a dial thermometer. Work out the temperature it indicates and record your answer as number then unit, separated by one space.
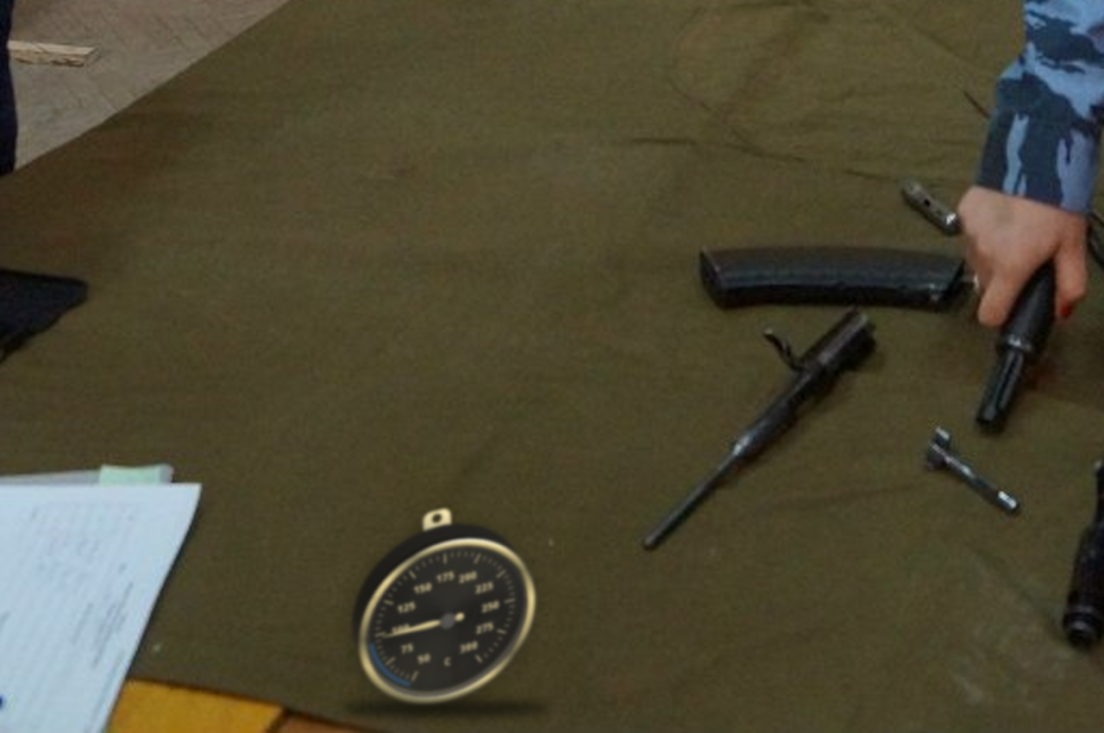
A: 100 °C
